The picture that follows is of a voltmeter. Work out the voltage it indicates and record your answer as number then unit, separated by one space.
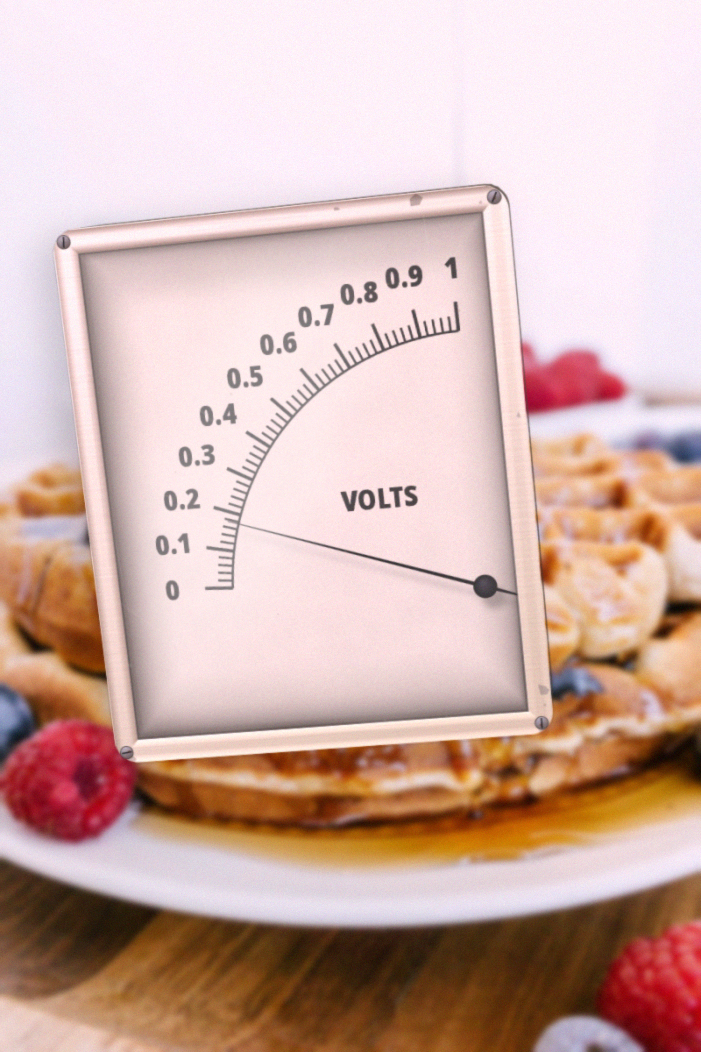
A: 0.18 V
